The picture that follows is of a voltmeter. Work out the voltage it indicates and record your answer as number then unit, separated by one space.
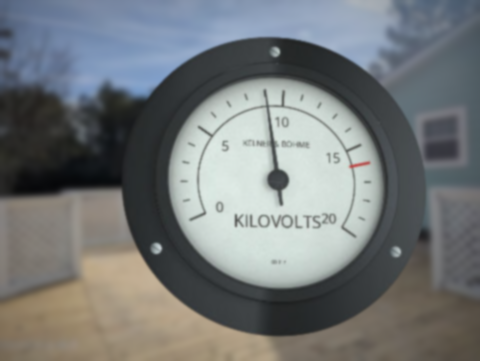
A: 9 kV
